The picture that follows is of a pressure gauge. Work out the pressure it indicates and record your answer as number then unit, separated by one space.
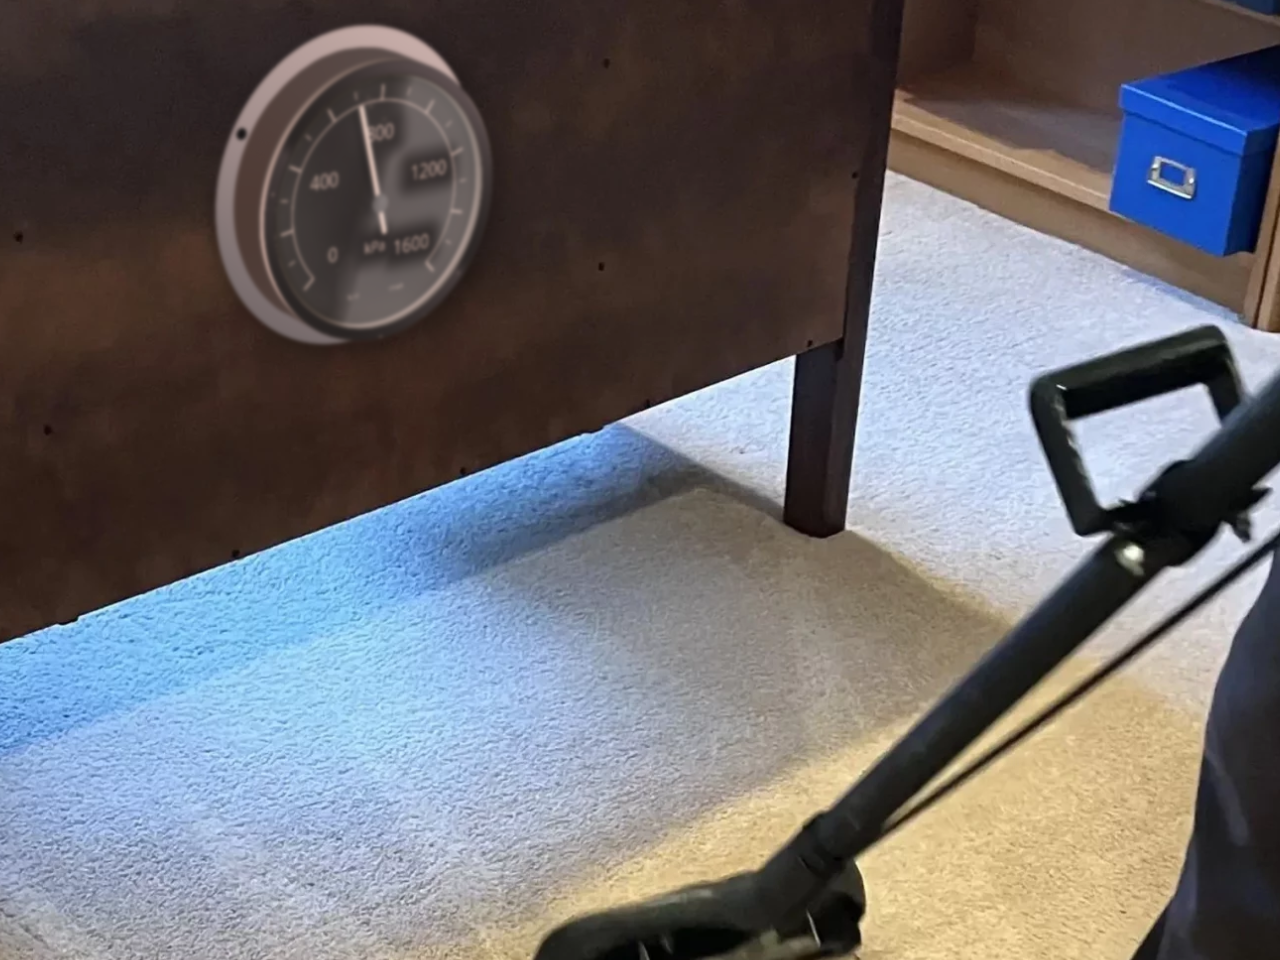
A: 700 kPa
